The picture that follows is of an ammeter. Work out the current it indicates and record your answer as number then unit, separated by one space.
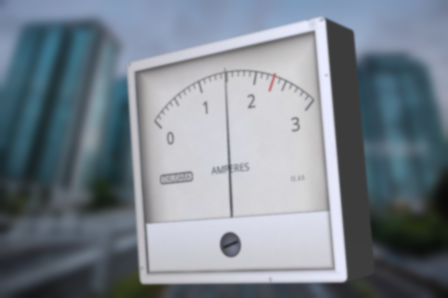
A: 1.5 A
